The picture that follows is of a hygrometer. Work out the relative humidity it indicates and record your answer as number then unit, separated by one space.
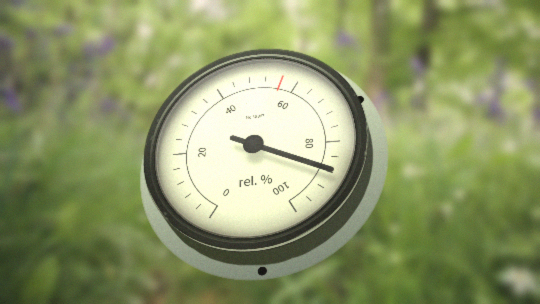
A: 88 %
